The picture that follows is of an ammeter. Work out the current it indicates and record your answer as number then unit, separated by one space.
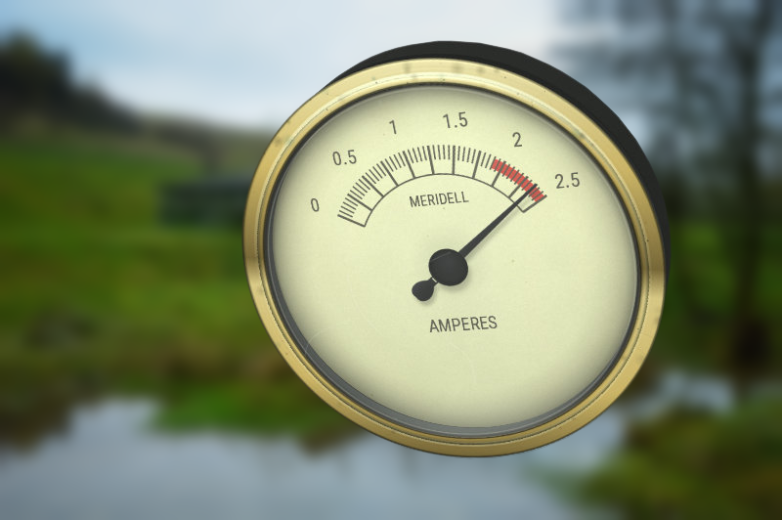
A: 2.35 A
